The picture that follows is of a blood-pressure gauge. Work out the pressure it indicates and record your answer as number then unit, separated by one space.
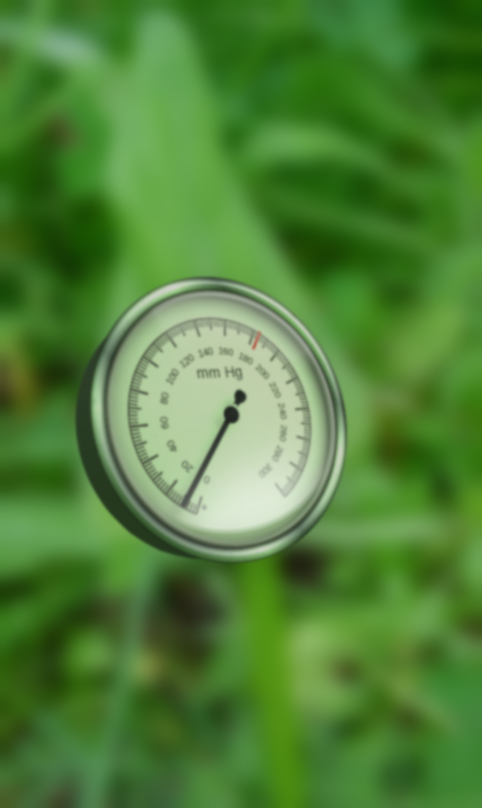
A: 10 mmHg
